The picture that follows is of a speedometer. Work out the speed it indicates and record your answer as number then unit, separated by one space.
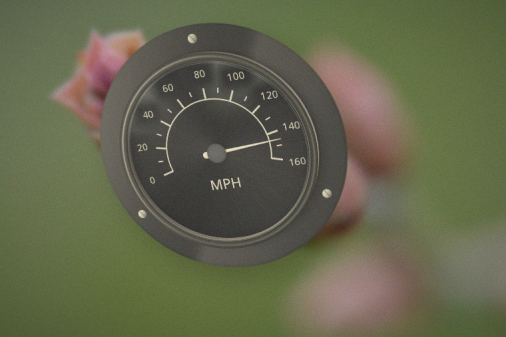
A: 145 mph
